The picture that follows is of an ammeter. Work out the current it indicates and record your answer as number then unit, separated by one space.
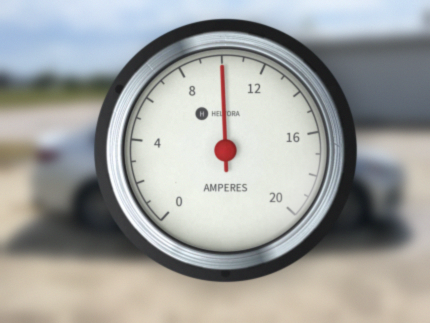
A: 10 A
